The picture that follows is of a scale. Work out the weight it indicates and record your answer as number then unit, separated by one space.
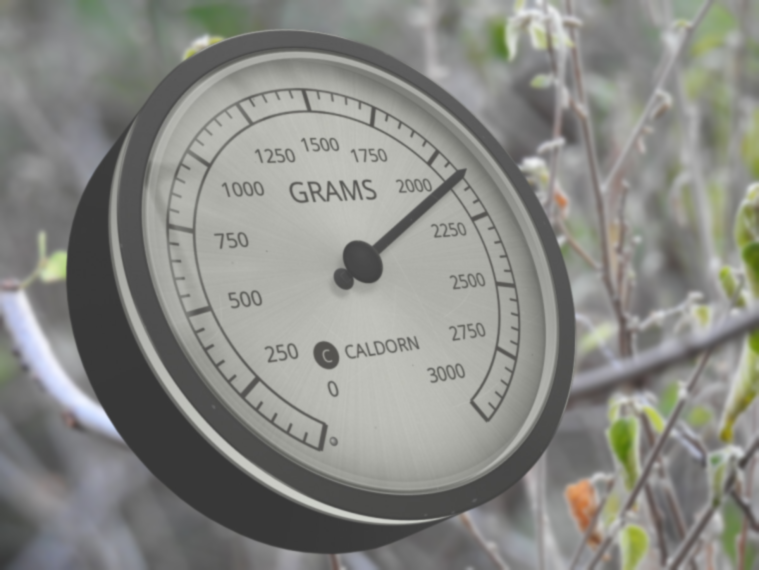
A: 2100 g
